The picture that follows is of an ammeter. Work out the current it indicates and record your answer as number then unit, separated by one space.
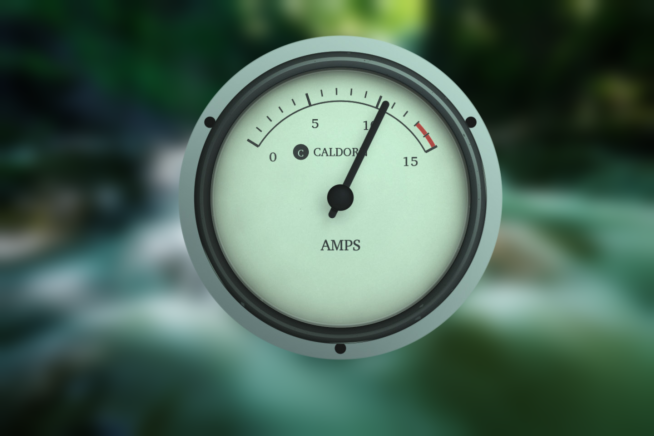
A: 10.5 A
